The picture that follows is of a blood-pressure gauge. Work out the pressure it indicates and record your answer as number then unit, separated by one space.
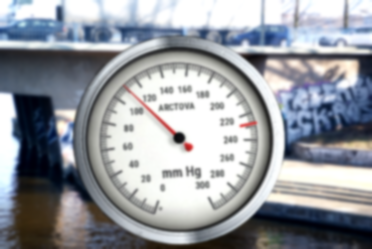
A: 110 mmHg
